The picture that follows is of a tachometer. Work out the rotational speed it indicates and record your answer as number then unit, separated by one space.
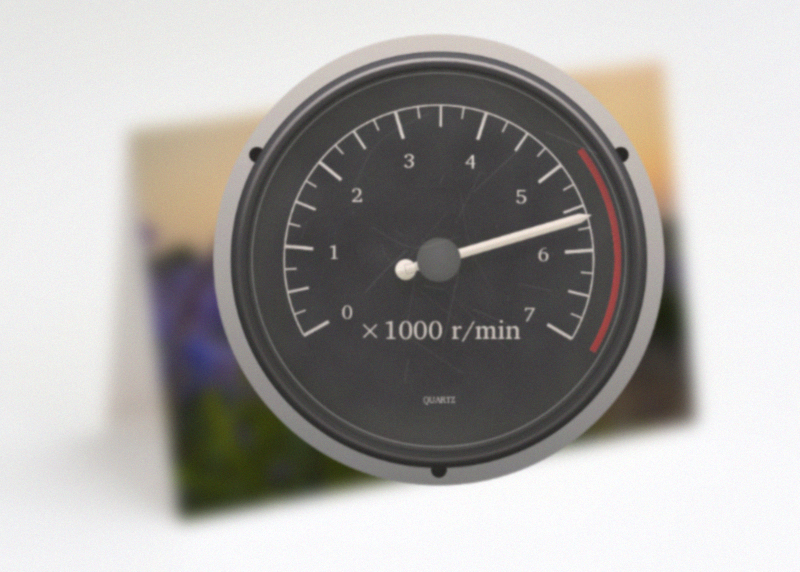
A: 5625 rpm
